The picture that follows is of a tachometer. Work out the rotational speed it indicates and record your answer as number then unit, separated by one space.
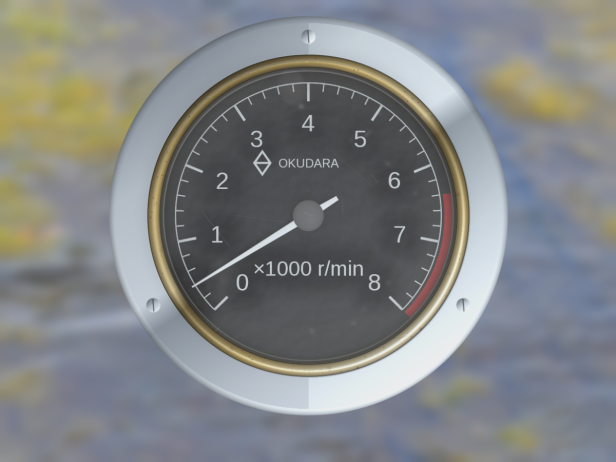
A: 400 rpm
